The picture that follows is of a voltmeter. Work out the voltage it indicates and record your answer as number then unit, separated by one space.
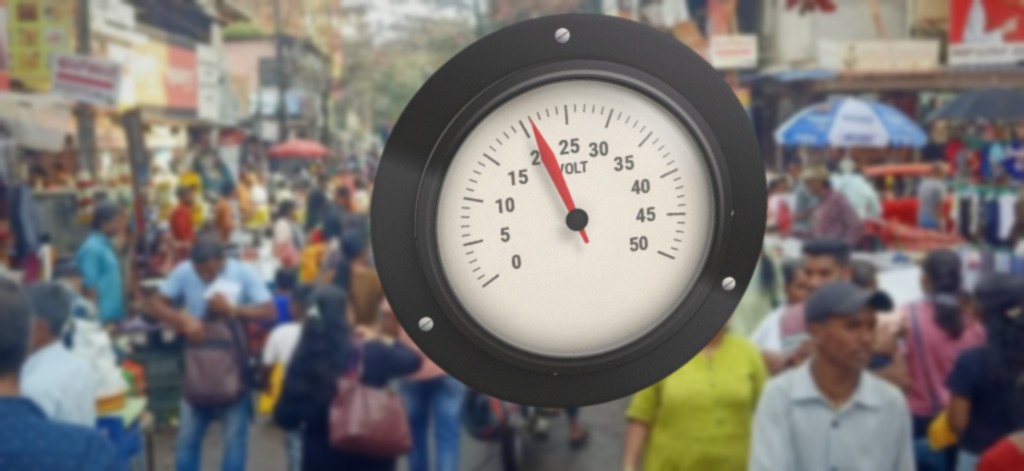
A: 21 V
